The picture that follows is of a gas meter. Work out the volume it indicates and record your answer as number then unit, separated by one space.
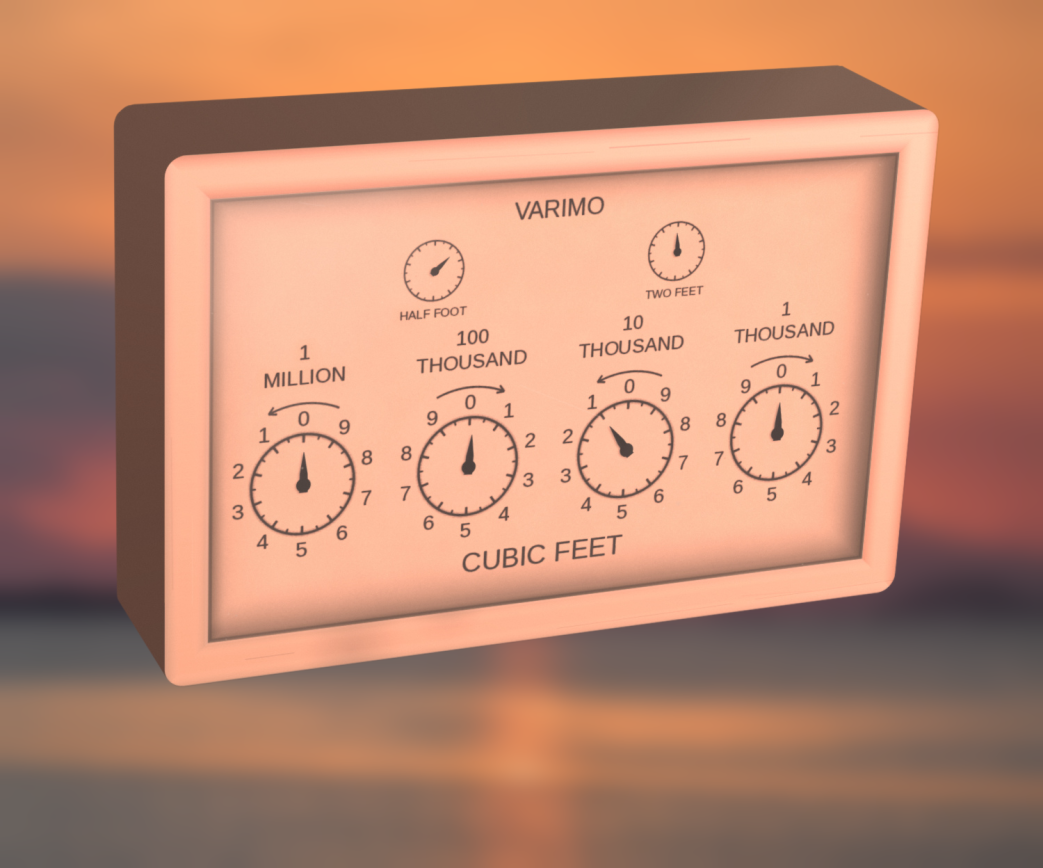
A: 1000 ft³
